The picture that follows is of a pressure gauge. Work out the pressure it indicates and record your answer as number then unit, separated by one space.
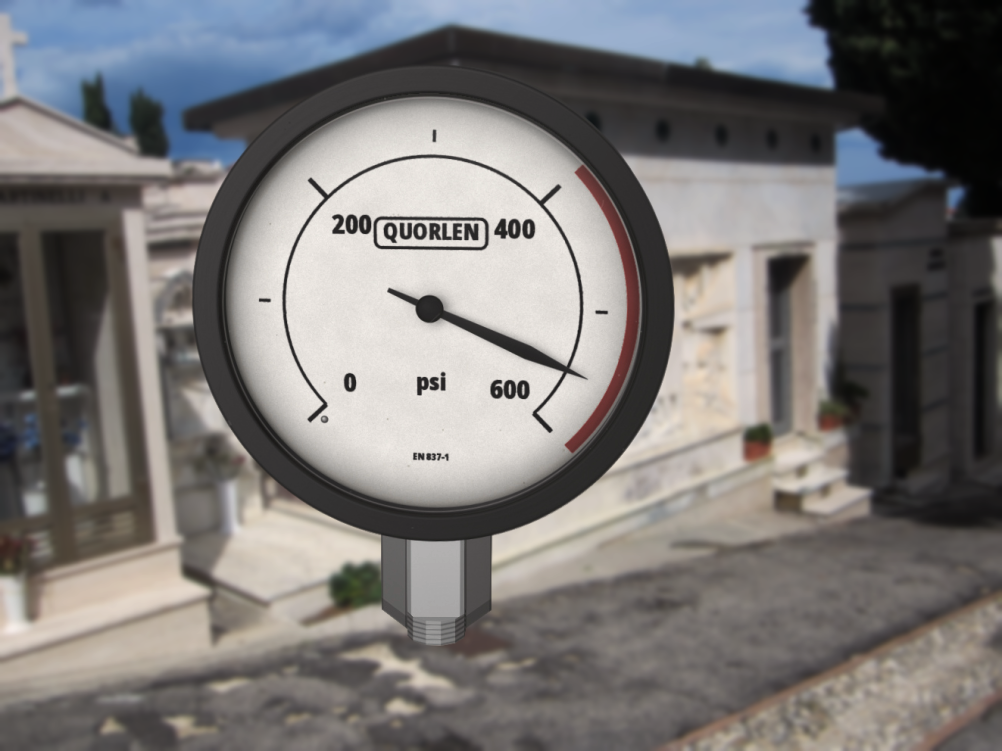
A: 550 psi
